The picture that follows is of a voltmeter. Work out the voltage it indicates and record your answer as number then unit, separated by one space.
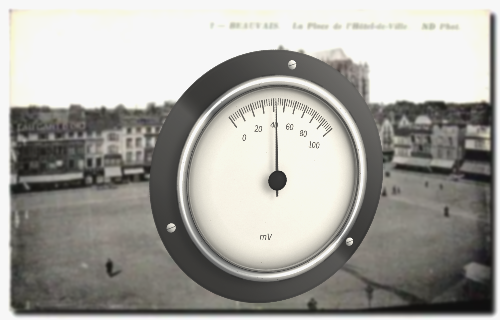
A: 40 mV
